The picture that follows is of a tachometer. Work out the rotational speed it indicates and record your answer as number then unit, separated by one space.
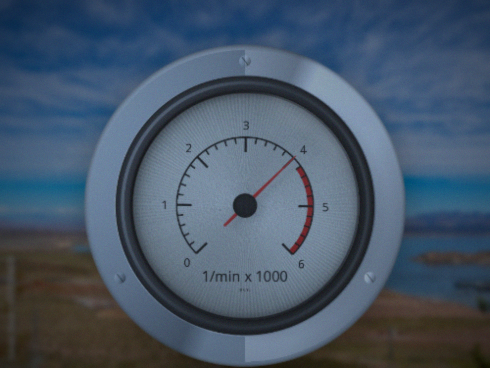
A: 4000 rpm
